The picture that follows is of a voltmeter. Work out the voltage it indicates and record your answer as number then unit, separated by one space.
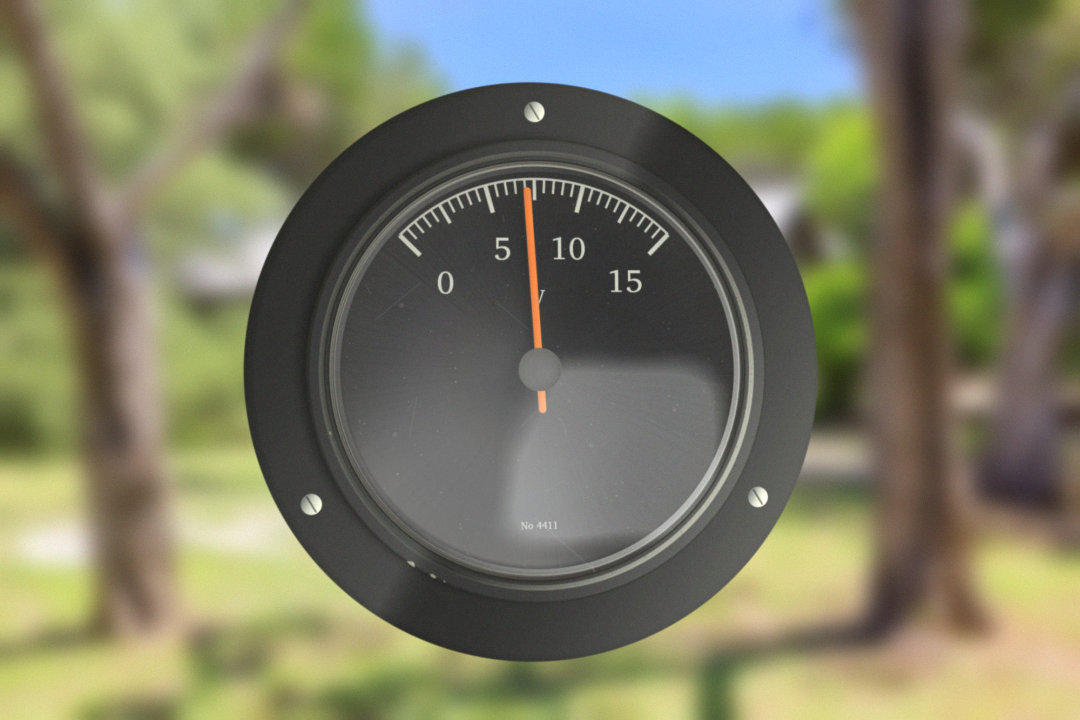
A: 7 V
